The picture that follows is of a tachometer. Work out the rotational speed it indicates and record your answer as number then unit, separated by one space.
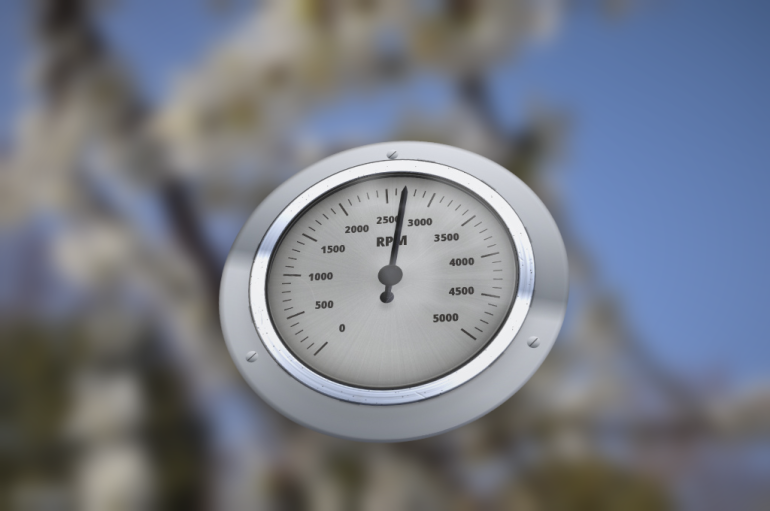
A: 2700 rpm
